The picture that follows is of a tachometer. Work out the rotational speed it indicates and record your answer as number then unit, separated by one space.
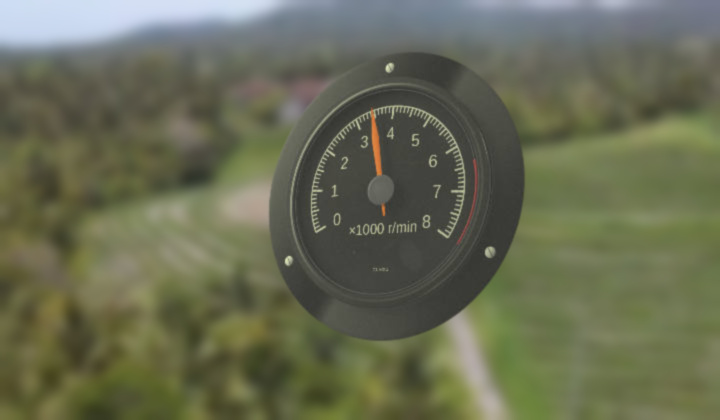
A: 3500 rpm
